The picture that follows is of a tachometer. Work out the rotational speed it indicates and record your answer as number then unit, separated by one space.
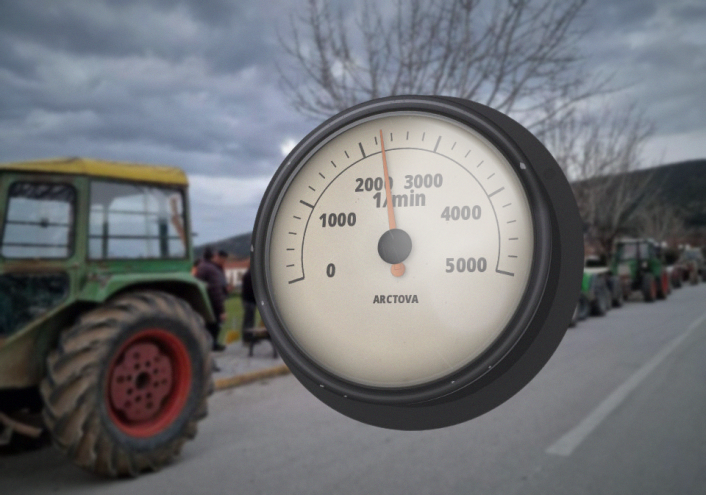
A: 2300 rpm
